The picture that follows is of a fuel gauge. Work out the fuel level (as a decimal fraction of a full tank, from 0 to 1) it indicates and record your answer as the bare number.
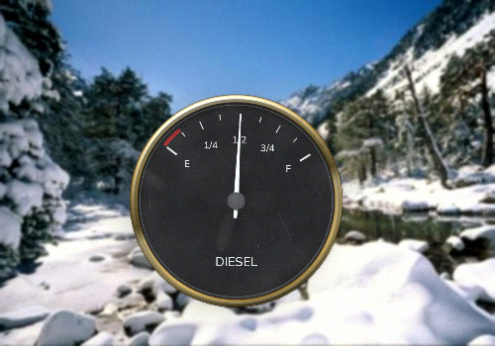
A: 0.5
